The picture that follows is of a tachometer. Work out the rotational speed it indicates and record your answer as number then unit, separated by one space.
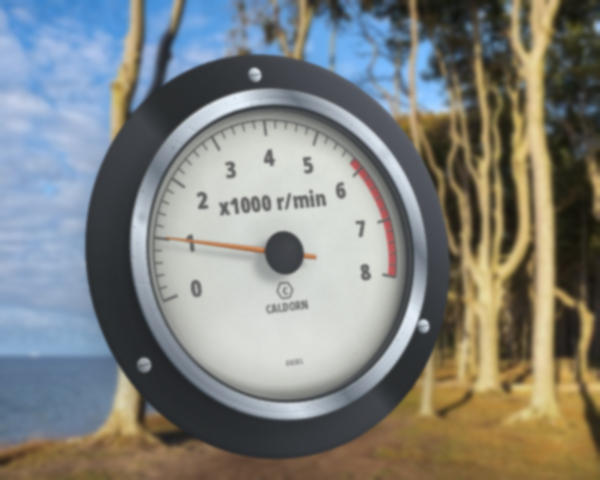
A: 1000 rpm
